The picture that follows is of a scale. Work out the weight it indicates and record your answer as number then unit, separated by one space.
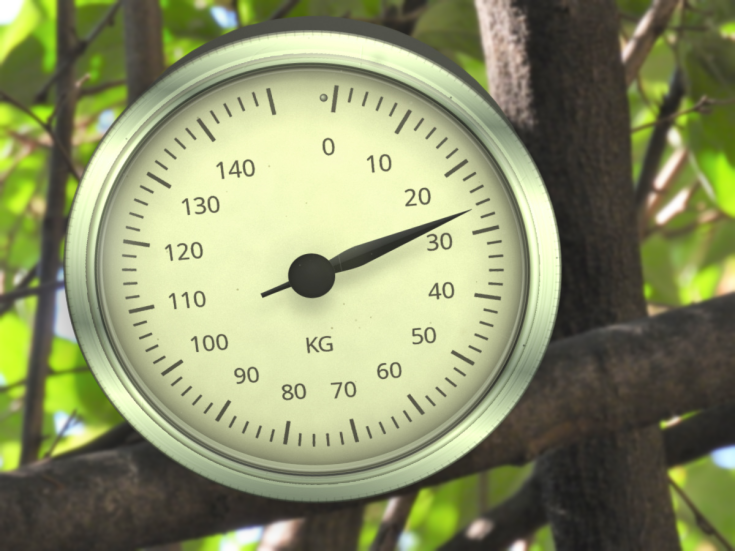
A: 26 kg
